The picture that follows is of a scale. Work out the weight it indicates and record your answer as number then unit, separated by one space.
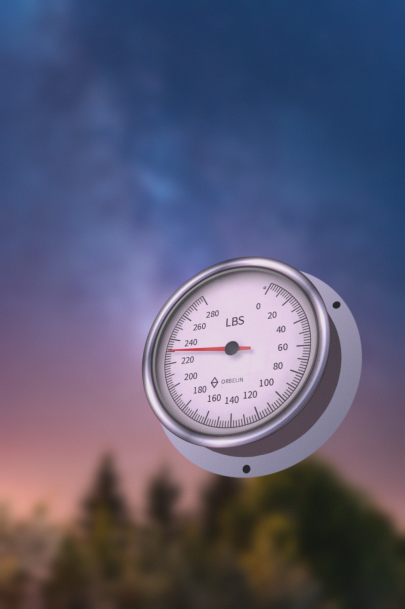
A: 230 lb
